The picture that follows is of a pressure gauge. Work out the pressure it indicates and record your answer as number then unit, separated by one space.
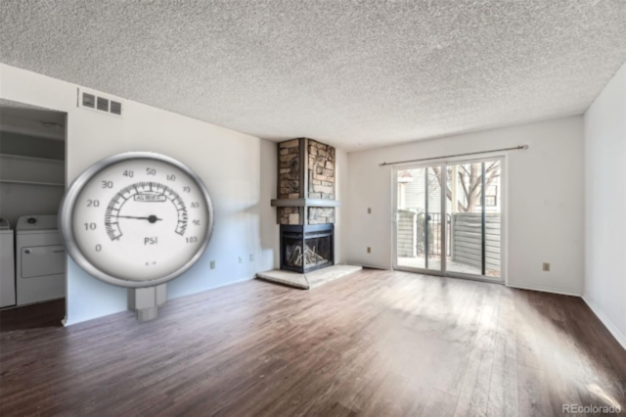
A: 15 psi
